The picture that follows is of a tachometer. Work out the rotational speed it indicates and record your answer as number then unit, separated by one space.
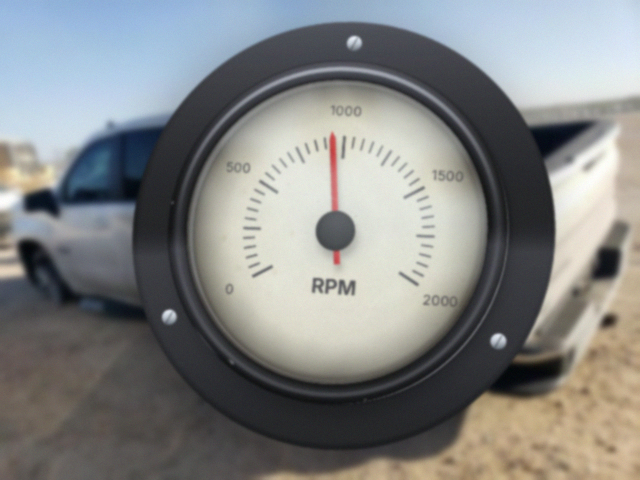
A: 950 rpm
